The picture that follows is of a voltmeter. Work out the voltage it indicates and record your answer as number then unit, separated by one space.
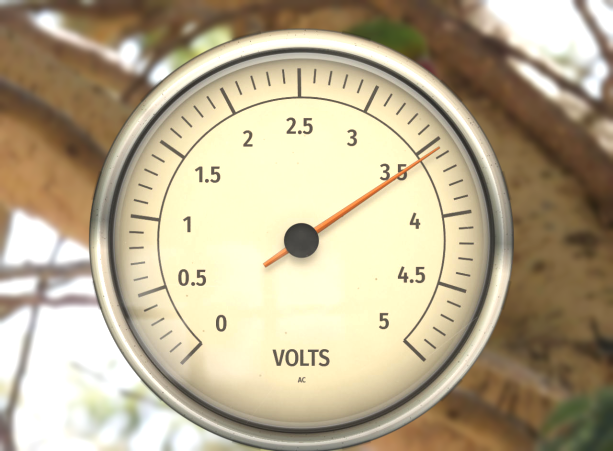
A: 3.55 V
